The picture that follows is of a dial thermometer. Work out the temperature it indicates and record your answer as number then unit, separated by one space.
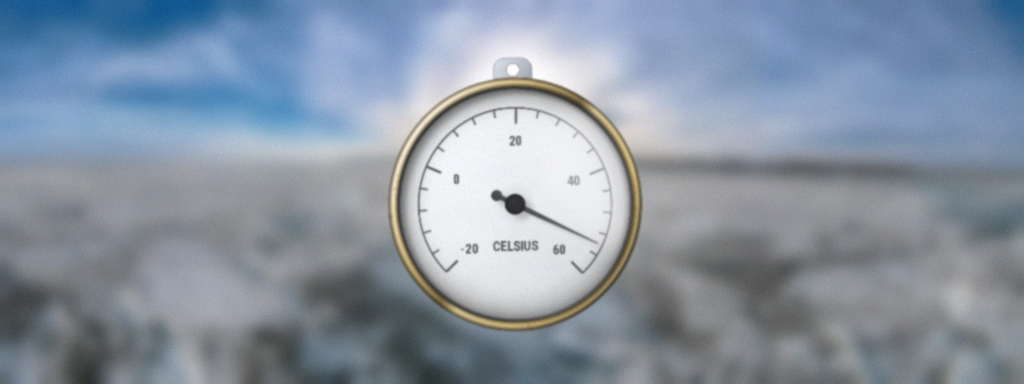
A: 54 °C
